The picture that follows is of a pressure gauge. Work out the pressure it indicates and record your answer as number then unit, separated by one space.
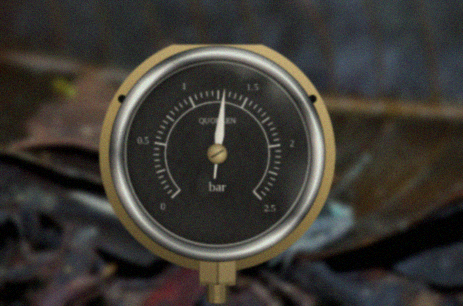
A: 1.3 bar
